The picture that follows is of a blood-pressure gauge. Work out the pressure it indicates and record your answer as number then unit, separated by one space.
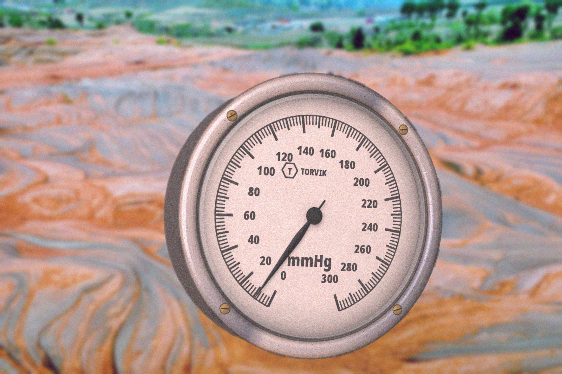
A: 10 mmHg
